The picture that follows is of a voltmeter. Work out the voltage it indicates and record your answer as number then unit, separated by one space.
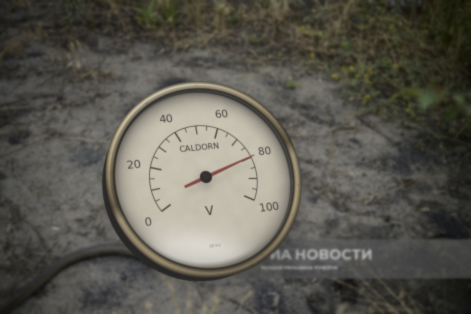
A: 80 V
